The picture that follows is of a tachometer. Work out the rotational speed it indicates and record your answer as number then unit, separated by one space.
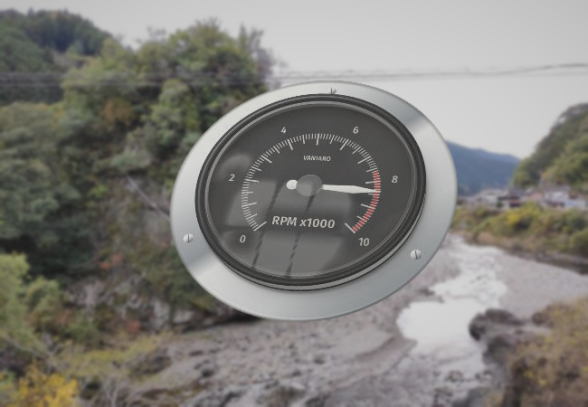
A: 8500 rpm
